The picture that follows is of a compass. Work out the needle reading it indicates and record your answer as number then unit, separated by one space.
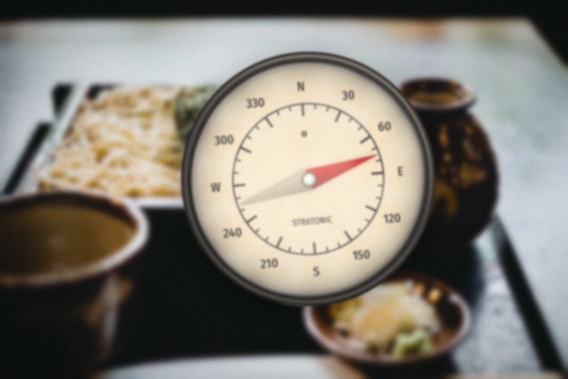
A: 75 °
